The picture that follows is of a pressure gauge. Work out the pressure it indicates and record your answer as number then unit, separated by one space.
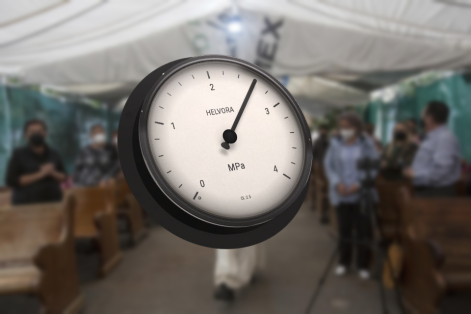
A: 2.6 MPa
